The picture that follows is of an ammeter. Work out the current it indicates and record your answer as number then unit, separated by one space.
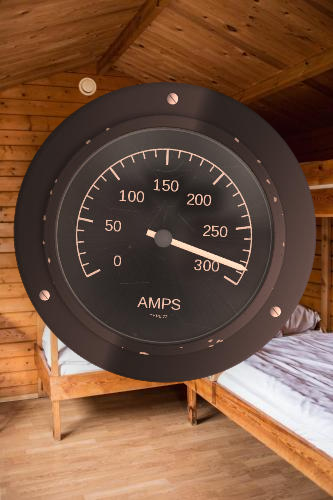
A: 285 A
